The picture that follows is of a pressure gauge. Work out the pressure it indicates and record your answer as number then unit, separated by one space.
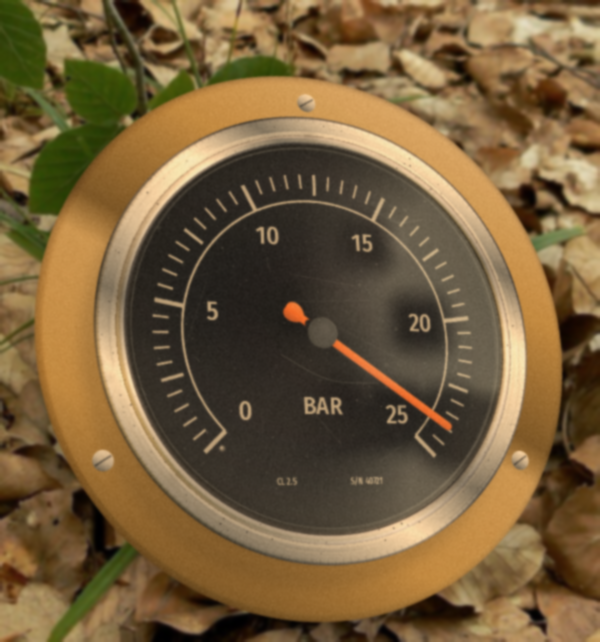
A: 24 bar
